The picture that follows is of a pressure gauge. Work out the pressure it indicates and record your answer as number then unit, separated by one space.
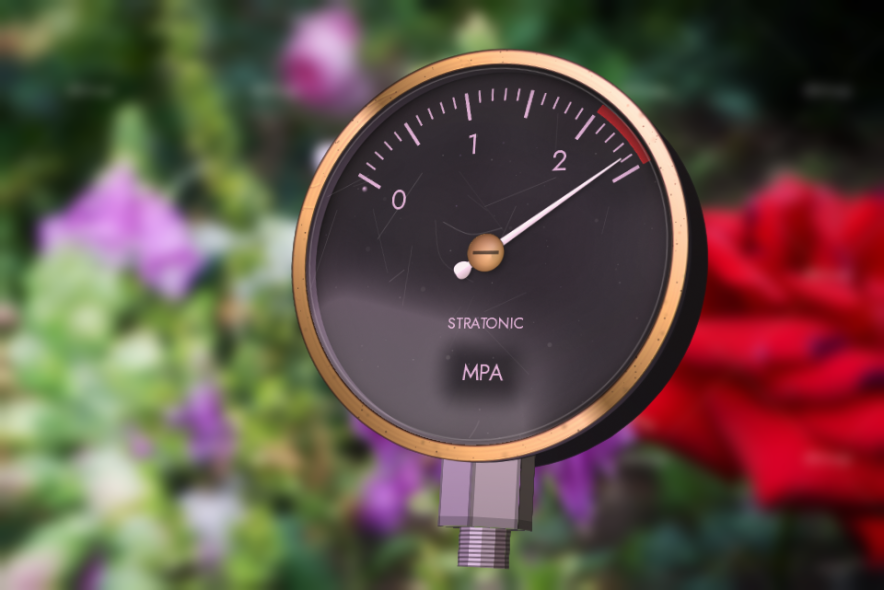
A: 2.4 MPa
